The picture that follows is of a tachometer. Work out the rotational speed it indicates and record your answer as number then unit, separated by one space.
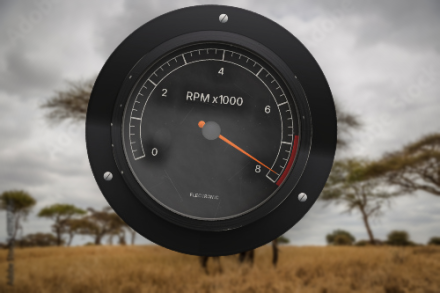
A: 7800 rpm
